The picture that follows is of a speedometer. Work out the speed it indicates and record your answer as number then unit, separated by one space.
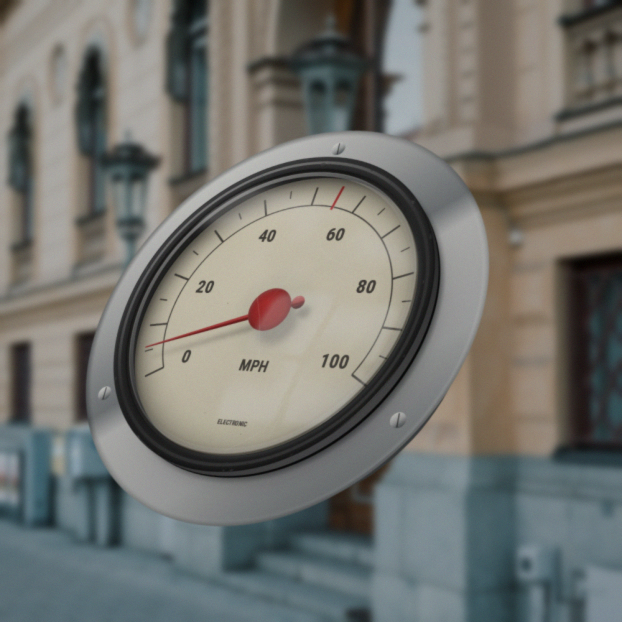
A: 5 mph
